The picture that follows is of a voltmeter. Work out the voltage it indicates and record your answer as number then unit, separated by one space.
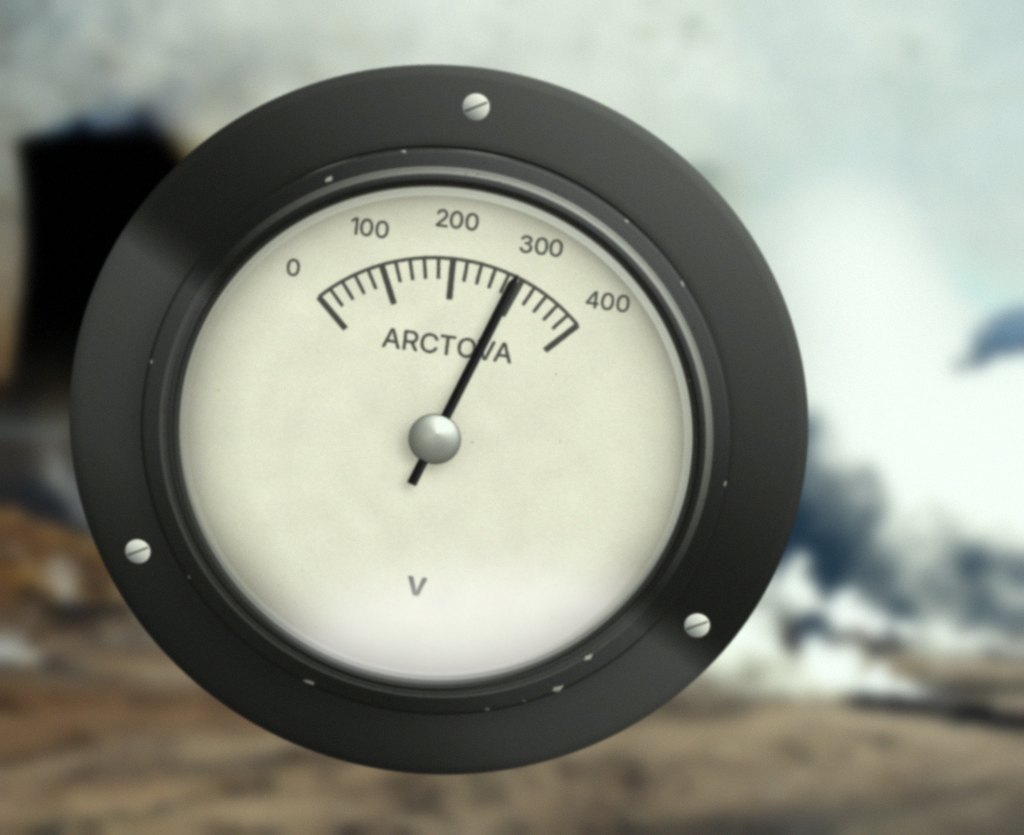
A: 290 V
